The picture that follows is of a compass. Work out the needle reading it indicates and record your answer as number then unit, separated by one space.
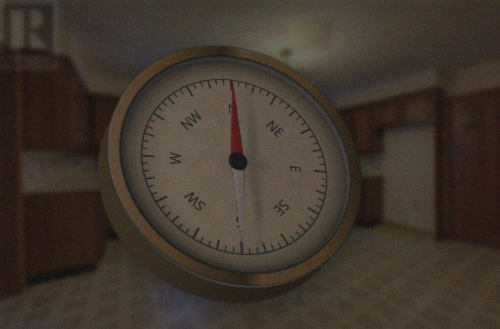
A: 0 °
